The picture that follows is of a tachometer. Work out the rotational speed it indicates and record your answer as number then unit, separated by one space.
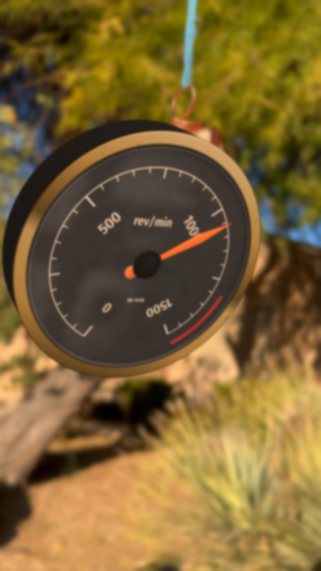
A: 1050 rpm
